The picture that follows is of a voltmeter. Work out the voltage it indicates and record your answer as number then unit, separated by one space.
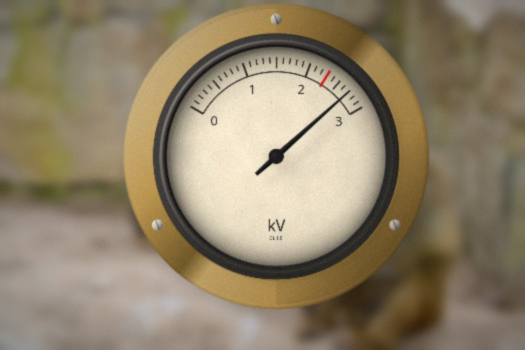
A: 2.7 kV
